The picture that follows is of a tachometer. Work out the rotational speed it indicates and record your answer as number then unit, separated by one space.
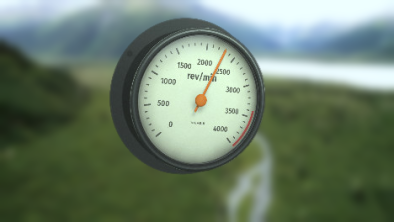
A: 2300 rpm
